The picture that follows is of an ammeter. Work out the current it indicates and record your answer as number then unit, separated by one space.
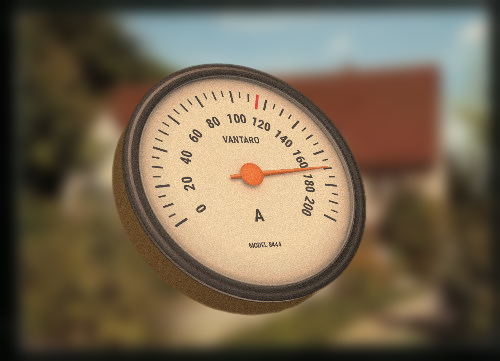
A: 170 A
